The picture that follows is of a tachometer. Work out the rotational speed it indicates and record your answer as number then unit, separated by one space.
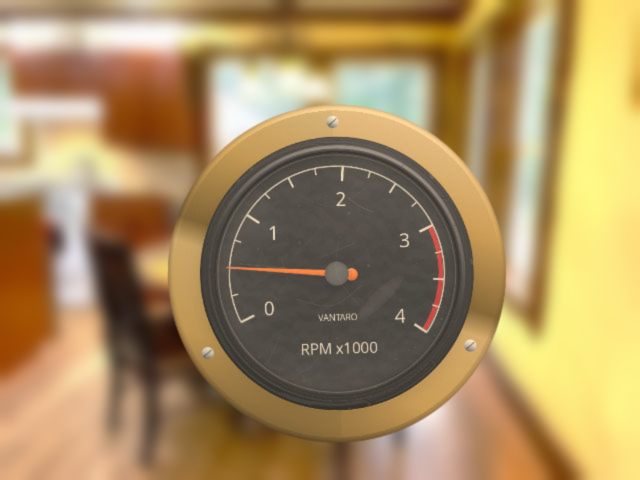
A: 500 rpm
